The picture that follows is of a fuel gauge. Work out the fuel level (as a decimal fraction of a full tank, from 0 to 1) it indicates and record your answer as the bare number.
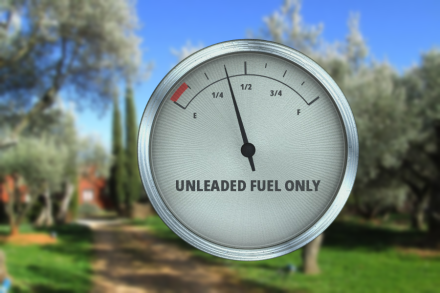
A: 0.375
